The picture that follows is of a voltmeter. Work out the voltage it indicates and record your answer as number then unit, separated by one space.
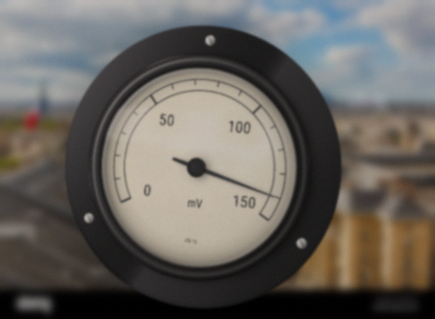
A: 140 mV
